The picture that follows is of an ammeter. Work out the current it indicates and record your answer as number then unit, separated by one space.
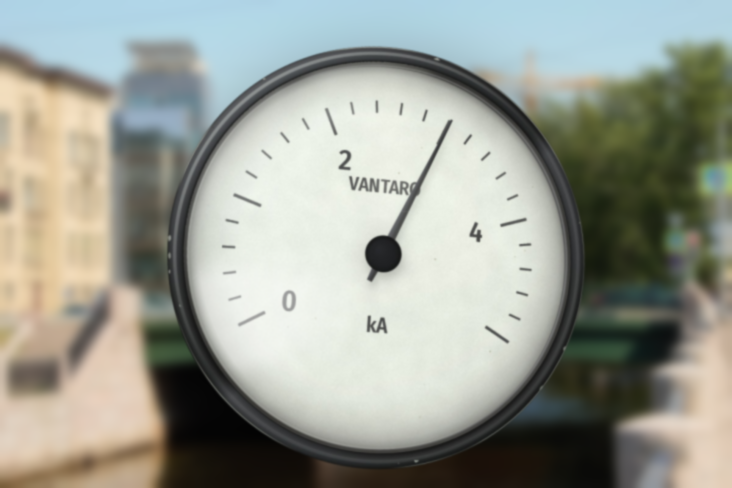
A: 3 kA
